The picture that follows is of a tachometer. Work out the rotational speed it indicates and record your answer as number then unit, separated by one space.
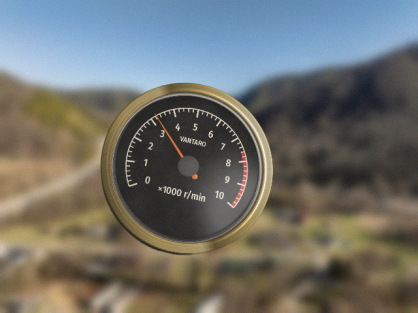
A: 3200 rpm
